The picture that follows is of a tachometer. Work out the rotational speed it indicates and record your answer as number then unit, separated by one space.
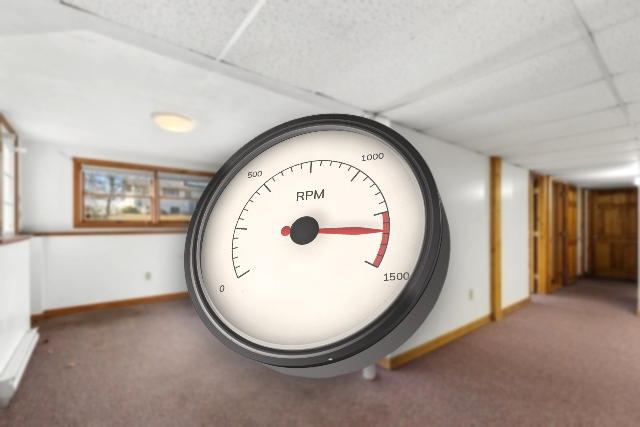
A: 1350 rpm
